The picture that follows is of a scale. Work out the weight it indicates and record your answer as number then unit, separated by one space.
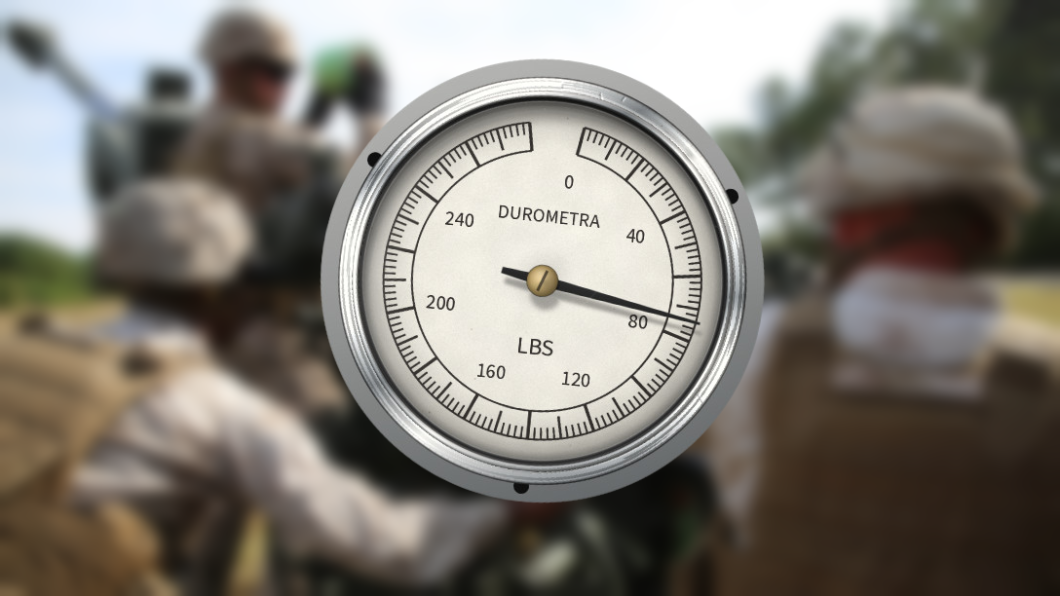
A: 74 lb
